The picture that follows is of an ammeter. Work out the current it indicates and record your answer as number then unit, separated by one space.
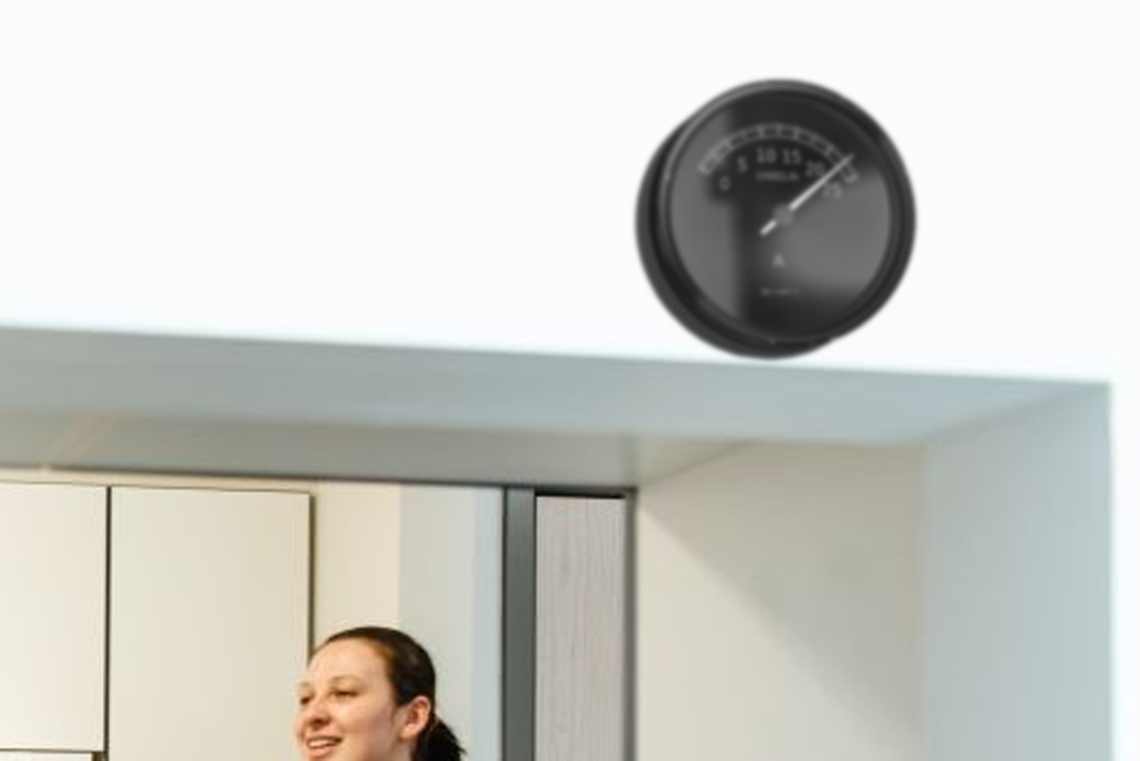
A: 22.5 A
